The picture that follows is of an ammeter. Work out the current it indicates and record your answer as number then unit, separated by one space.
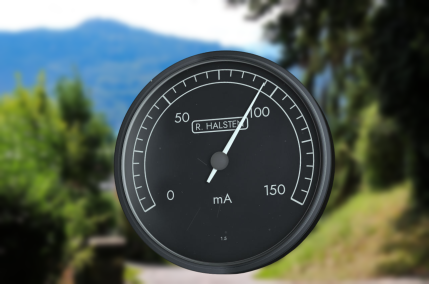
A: 95 mA
